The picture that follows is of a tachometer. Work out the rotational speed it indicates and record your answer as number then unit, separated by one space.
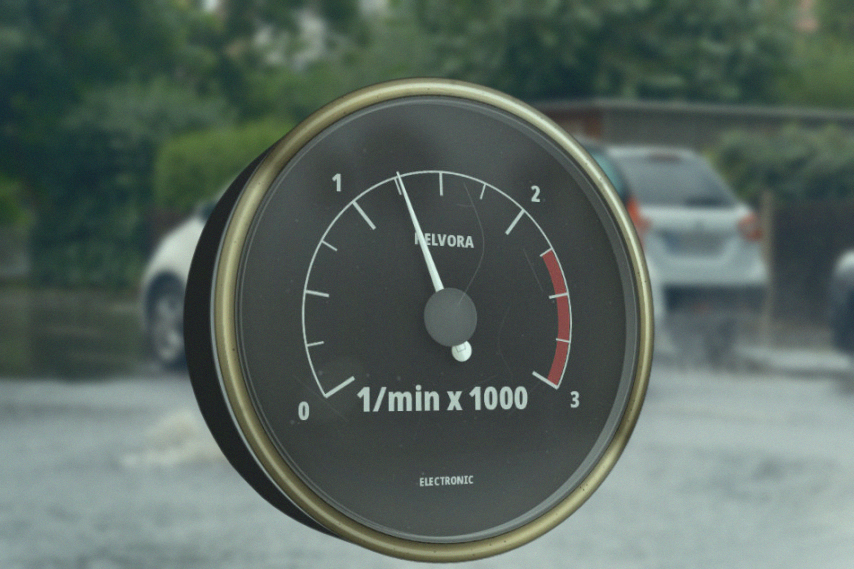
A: 1250 rpm
